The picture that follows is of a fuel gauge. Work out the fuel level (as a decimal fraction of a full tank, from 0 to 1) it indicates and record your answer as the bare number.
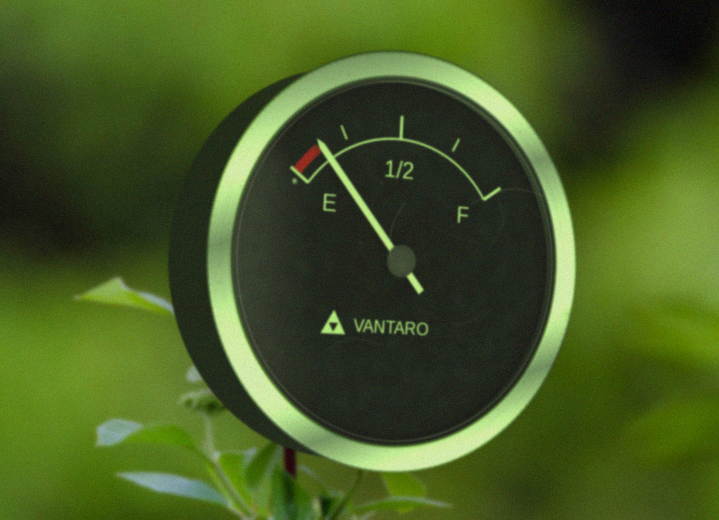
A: 0.125
